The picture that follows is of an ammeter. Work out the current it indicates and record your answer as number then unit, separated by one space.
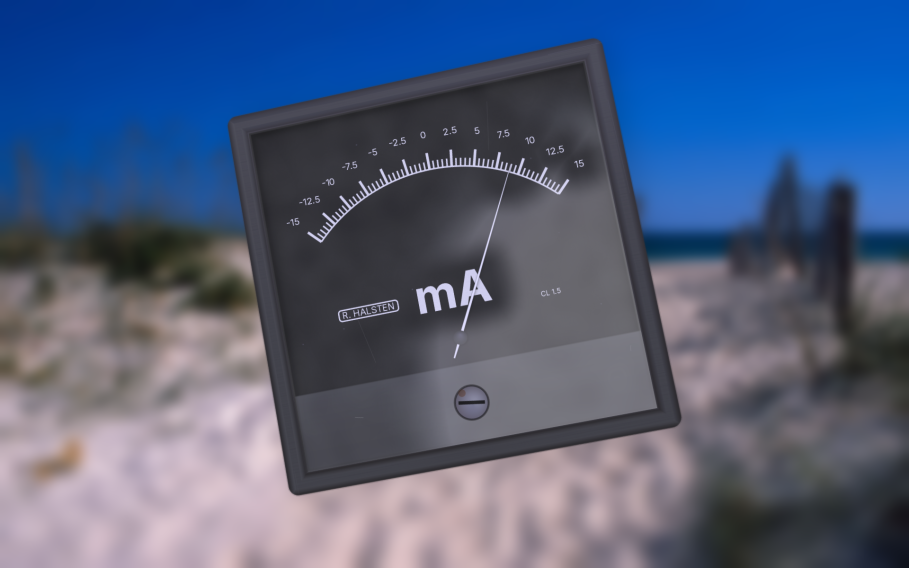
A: 9 mA
